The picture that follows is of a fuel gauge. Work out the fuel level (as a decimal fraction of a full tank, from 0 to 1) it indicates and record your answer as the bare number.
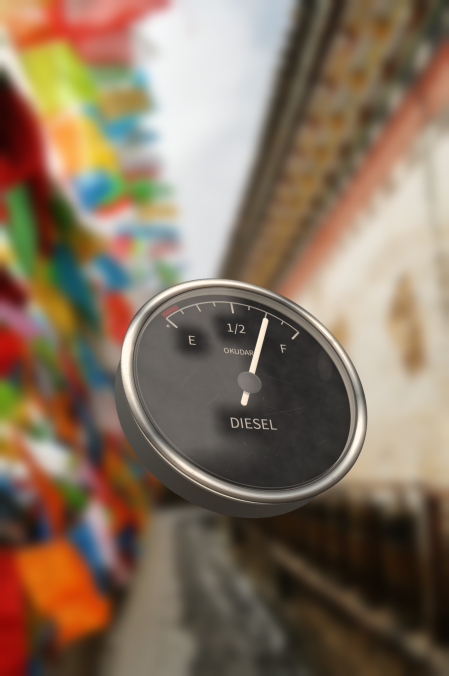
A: 0.75
